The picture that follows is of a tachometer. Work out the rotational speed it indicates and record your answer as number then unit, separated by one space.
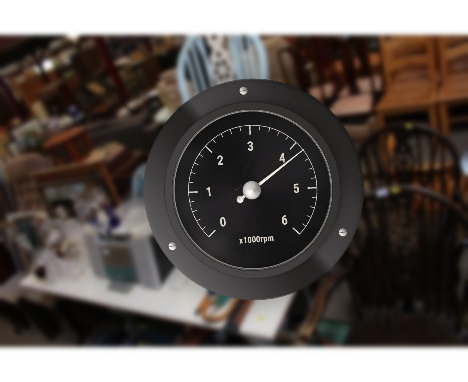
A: 4200 rpm
